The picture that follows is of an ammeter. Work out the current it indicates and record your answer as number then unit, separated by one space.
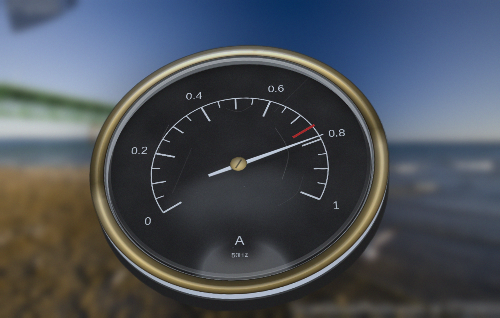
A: 0.8 A
